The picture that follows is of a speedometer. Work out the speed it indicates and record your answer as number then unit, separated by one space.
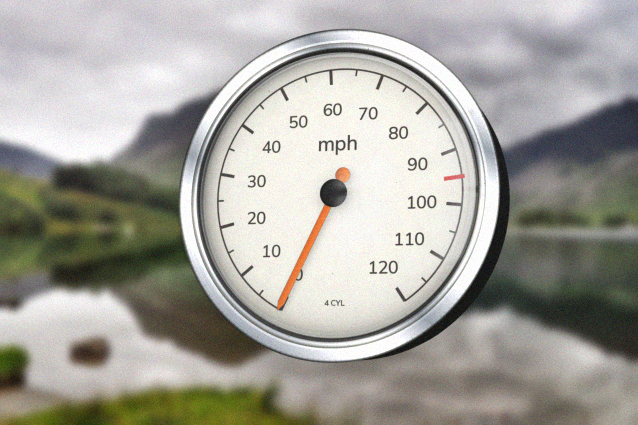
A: 0 mph
